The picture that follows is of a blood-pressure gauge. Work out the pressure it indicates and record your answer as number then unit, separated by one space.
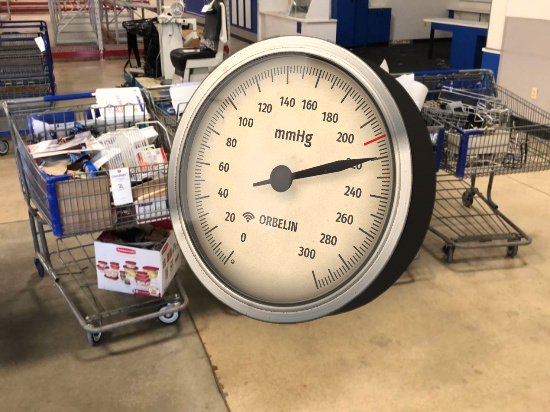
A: 220 mmHg
